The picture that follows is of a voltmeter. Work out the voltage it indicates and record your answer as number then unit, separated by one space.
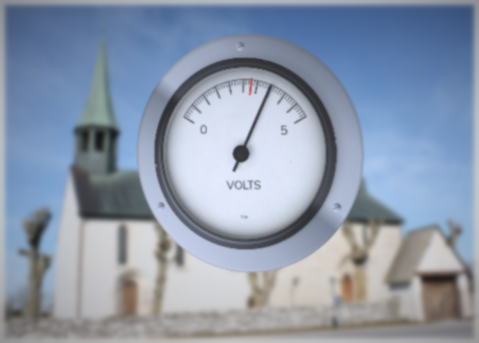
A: 3.5 V
